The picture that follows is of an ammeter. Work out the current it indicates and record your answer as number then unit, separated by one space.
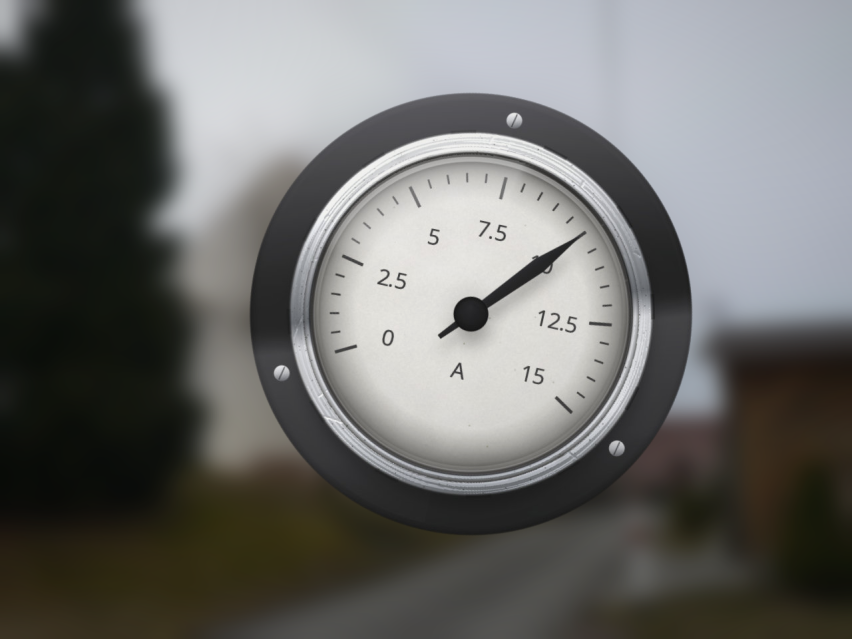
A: 10 A
